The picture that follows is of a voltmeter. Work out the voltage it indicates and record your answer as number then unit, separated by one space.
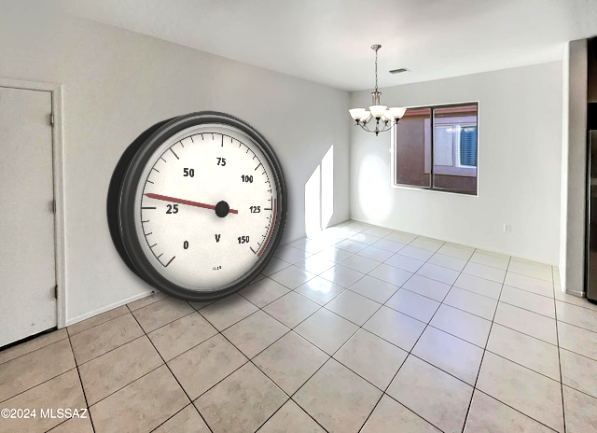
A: 30 V
